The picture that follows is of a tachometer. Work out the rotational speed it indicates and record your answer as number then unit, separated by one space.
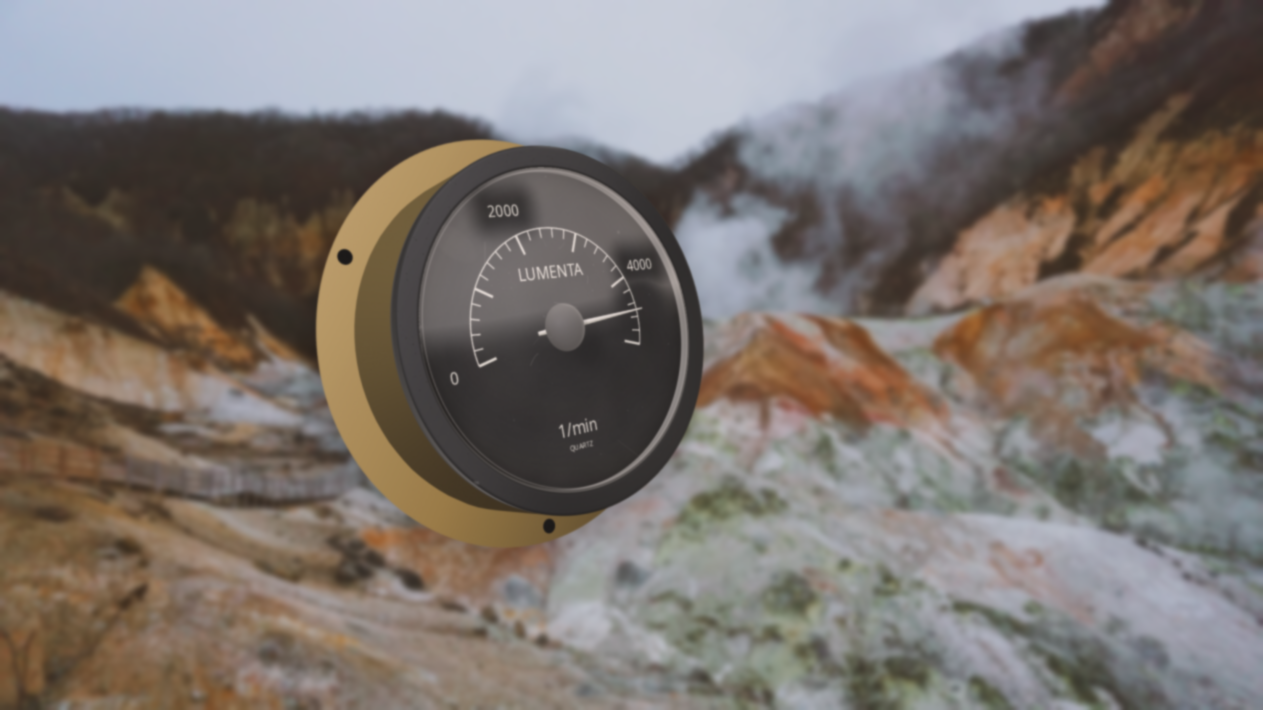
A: 4500 rpm
